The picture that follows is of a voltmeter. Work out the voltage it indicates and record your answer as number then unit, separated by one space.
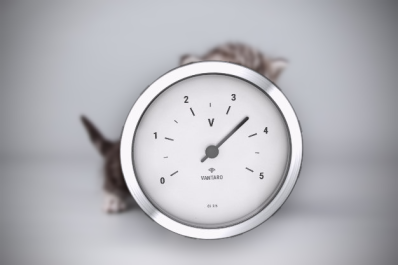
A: 3.5 V
